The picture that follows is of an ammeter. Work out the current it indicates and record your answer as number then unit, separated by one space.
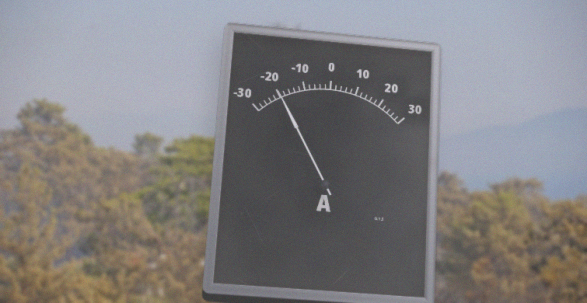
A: -20 A
